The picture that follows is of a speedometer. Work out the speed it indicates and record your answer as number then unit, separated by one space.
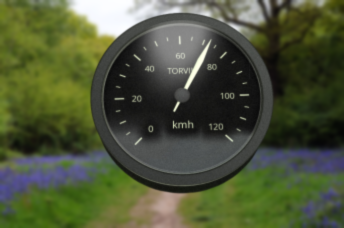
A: 72.5 km/h
